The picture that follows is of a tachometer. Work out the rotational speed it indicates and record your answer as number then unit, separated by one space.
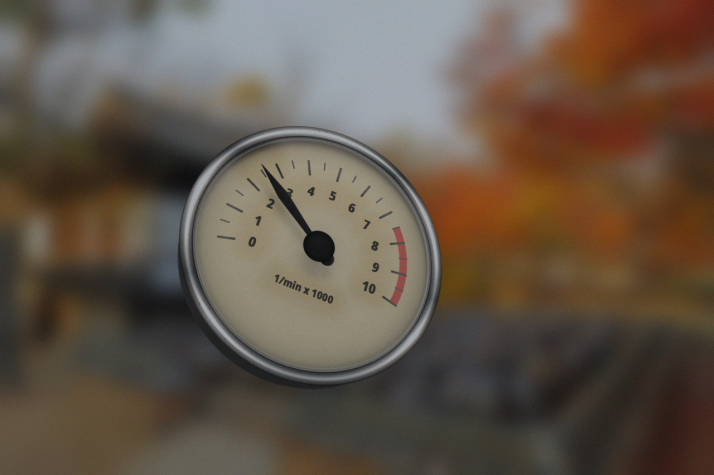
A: 2500 rpm
